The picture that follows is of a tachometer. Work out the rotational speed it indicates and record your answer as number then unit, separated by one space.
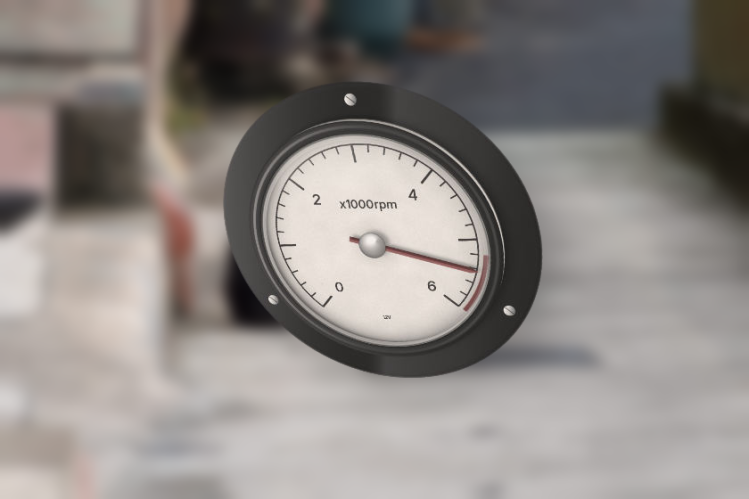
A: 5400 rpm
